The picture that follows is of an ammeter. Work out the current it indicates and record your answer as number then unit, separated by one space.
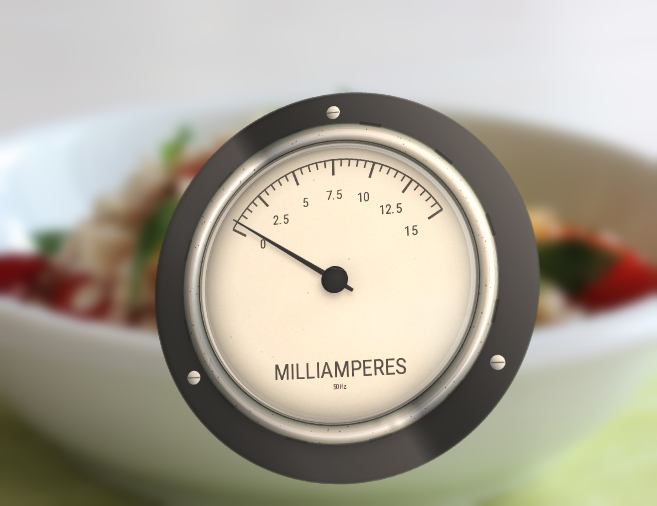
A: 0.5 mA
